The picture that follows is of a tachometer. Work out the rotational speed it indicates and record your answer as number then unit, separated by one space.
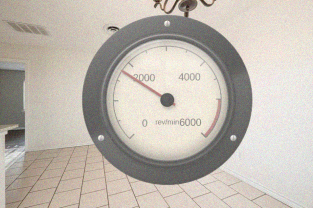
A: 1750 rpm
